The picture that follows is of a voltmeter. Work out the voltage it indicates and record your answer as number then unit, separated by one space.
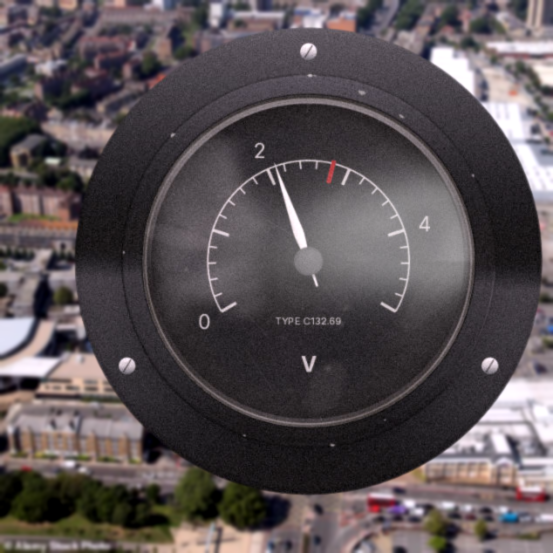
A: 2.1 V
